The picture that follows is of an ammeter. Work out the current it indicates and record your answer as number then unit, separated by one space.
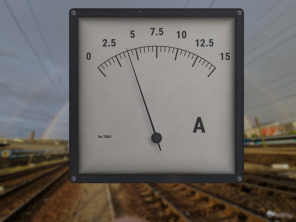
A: 4 A
